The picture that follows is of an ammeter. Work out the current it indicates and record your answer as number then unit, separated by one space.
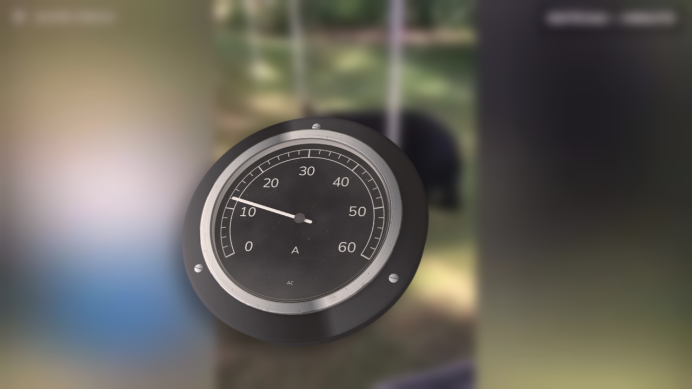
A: 12 A
